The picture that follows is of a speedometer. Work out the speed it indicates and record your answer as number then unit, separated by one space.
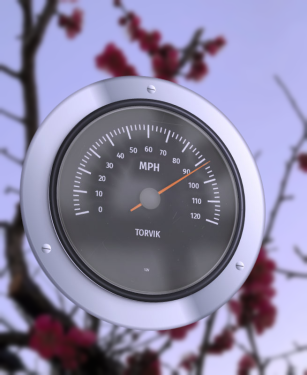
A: 92 mph
